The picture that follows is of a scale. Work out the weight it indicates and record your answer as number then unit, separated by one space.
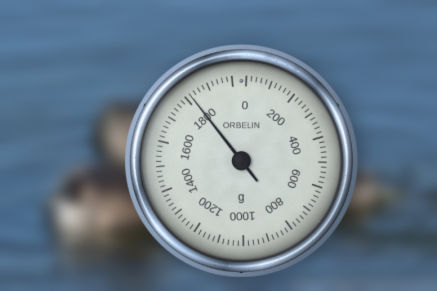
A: 1820 g
